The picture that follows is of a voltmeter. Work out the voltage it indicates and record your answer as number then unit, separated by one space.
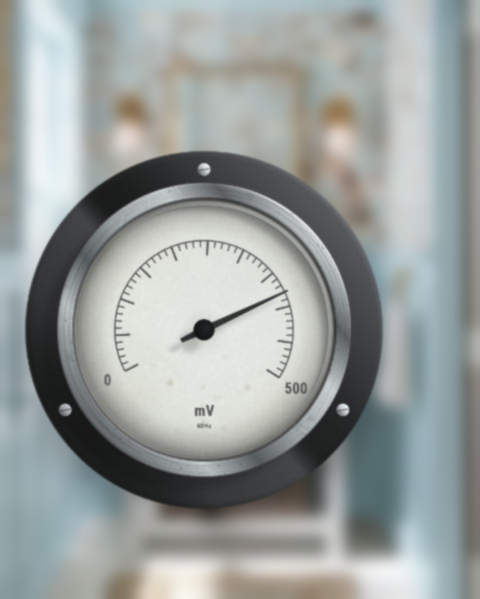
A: 380 mV
